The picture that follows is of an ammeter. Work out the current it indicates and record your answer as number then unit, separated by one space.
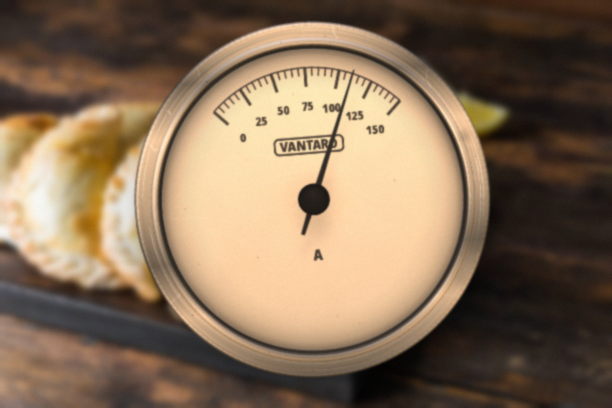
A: 110 A
